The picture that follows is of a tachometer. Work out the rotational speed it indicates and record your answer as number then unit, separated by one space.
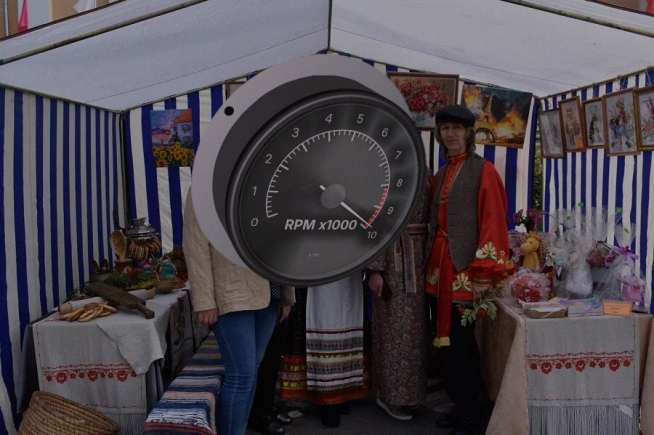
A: 9800 rpm
